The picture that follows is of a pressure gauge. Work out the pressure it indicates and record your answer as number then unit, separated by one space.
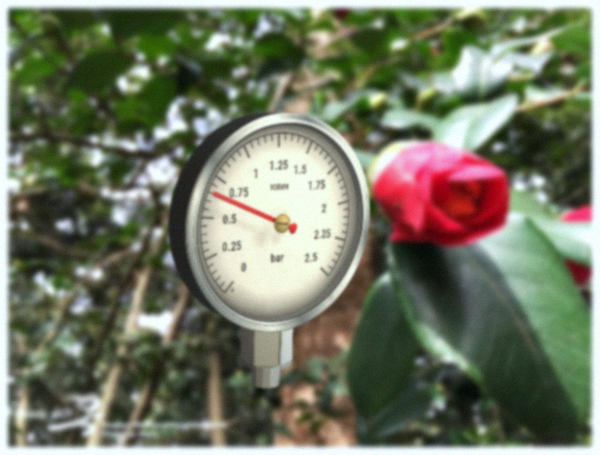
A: 0.65 bar
